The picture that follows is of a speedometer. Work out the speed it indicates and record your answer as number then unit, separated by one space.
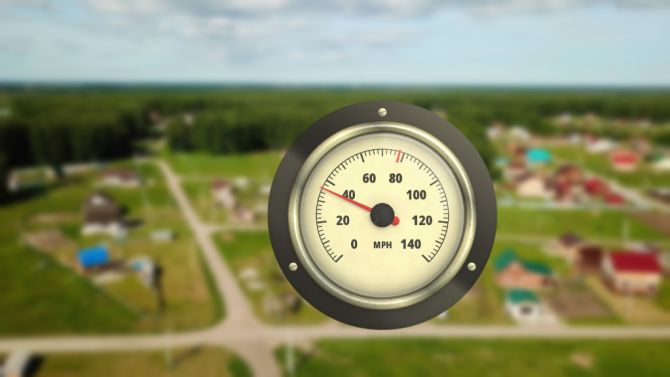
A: 36 mph
